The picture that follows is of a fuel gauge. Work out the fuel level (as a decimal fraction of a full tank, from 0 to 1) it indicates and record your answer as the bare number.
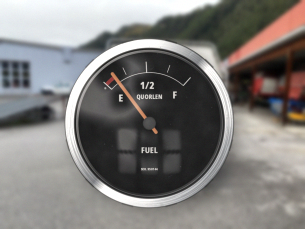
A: 0.125
